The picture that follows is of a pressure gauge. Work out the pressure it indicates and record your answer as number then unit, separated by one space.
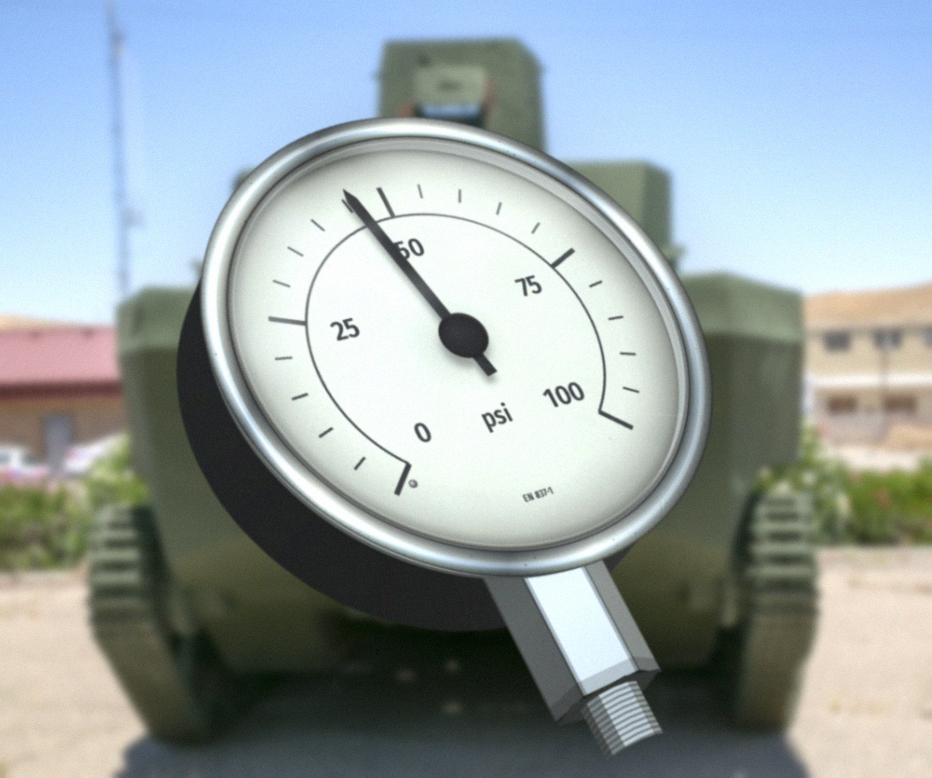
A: 45 psi
